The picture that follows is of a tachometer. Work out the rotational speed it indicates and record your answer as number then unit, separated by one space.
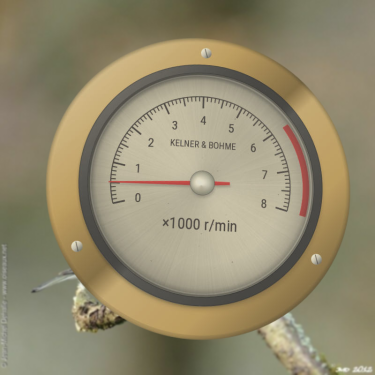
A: 500 rpm
